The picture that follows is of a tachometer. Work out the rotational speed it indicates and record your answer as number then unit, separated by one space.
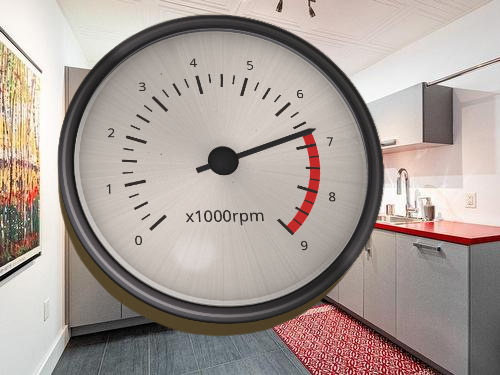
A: 6750 rpm
